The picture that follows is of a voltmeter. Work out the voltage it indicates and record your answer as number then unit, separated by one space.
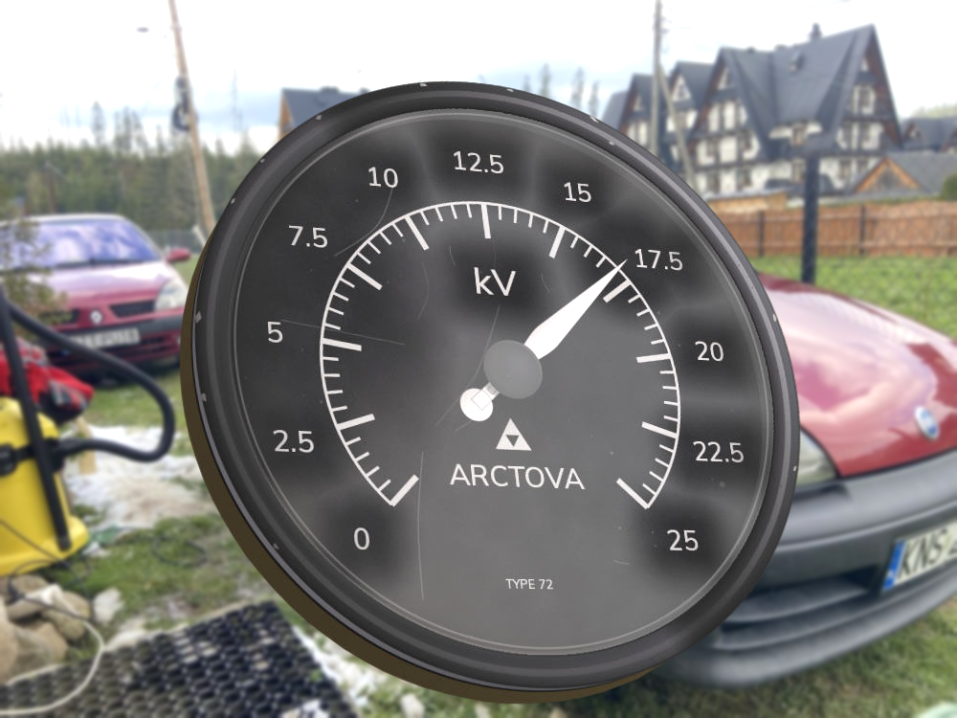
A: 17 kV
